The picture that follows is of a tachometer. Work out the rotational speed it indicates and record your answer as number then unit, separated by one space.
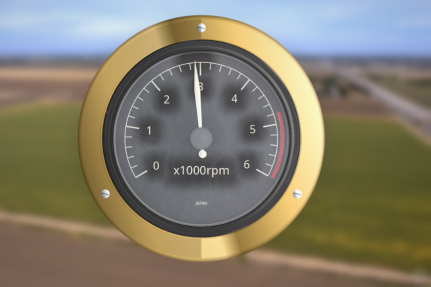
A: 2900 rpm
